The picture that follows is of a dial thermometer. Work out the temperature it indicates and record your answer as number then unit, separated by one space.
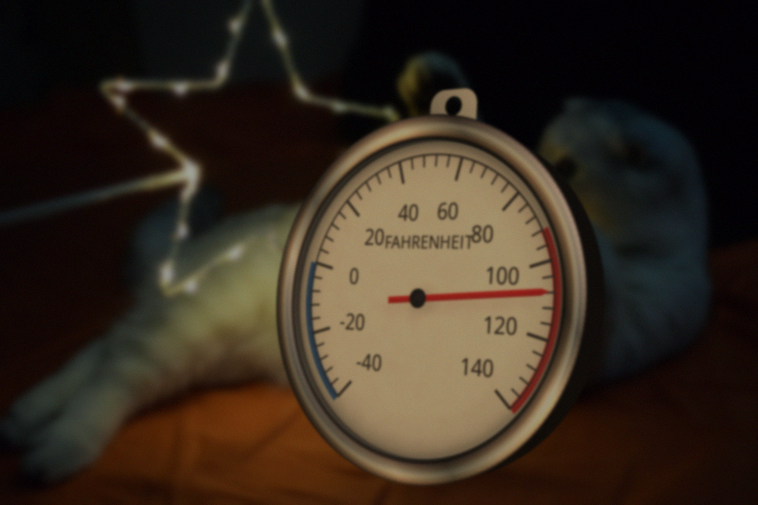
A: 108 °F
